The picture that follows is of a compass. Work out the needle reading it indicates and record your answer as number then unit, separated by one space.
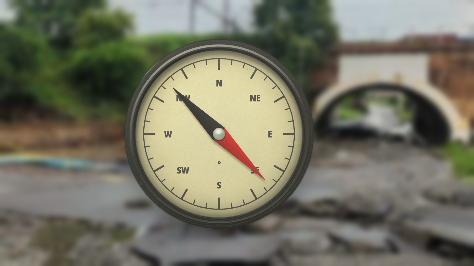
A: 135 °
